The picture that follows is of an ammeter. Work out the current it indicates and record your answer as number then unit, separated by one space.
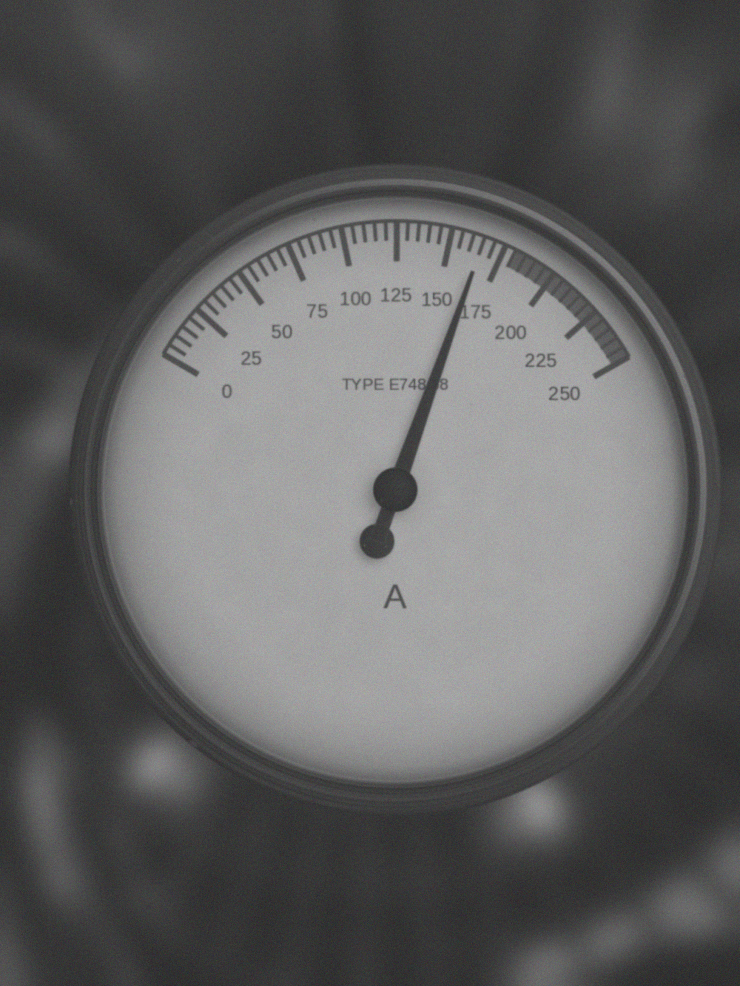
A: 165 A
